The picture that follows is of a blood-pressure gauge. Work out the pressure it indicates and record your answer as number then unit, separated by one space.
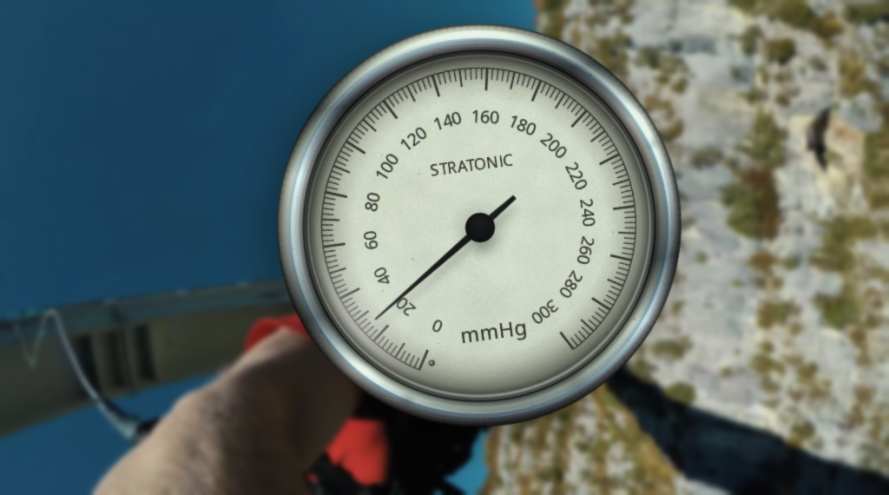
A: 26 mmHg
